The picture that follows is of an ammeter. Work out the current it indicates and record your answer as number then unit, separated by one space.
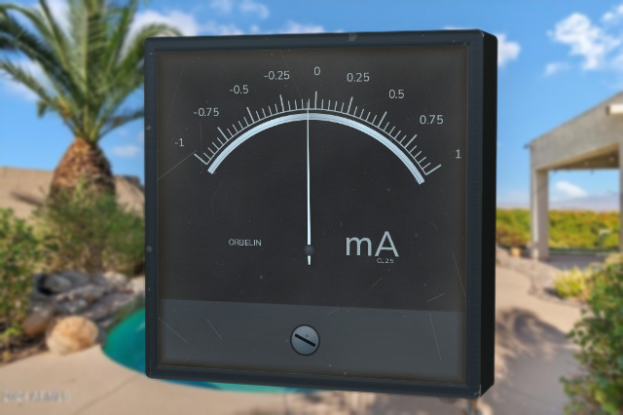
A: -0.05 mA
